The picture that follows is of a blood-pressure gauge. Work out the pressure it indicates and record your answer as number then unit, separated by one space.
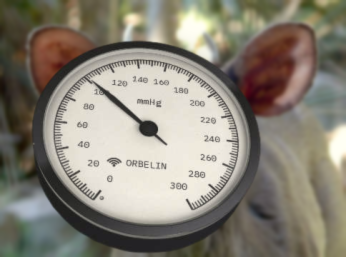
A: 100 mmHg
